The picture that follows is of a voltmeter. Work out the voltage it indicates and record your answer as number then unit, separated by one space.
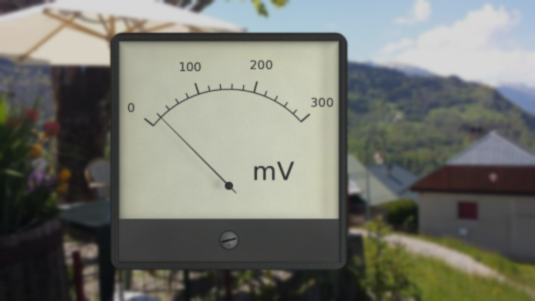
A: 20 mV
